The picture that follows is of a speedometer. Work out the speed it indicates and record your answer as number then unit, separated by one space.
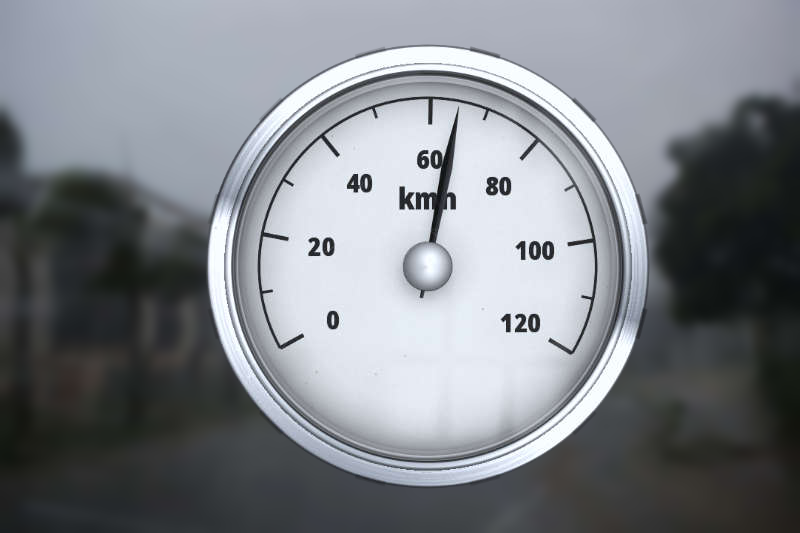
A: 65 km/h
